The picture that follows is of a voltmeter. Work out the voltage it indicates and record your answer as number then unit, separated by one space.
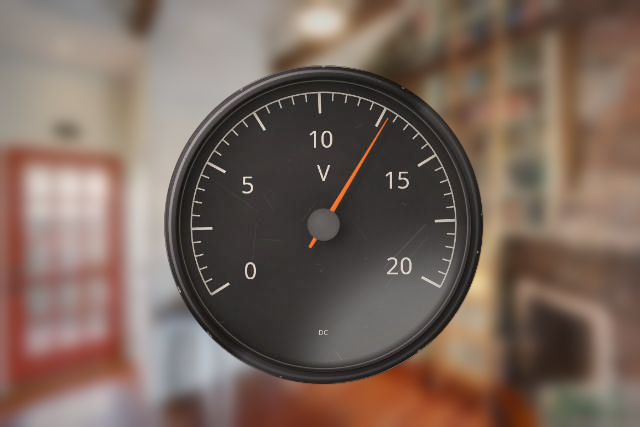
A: 12.75 V
